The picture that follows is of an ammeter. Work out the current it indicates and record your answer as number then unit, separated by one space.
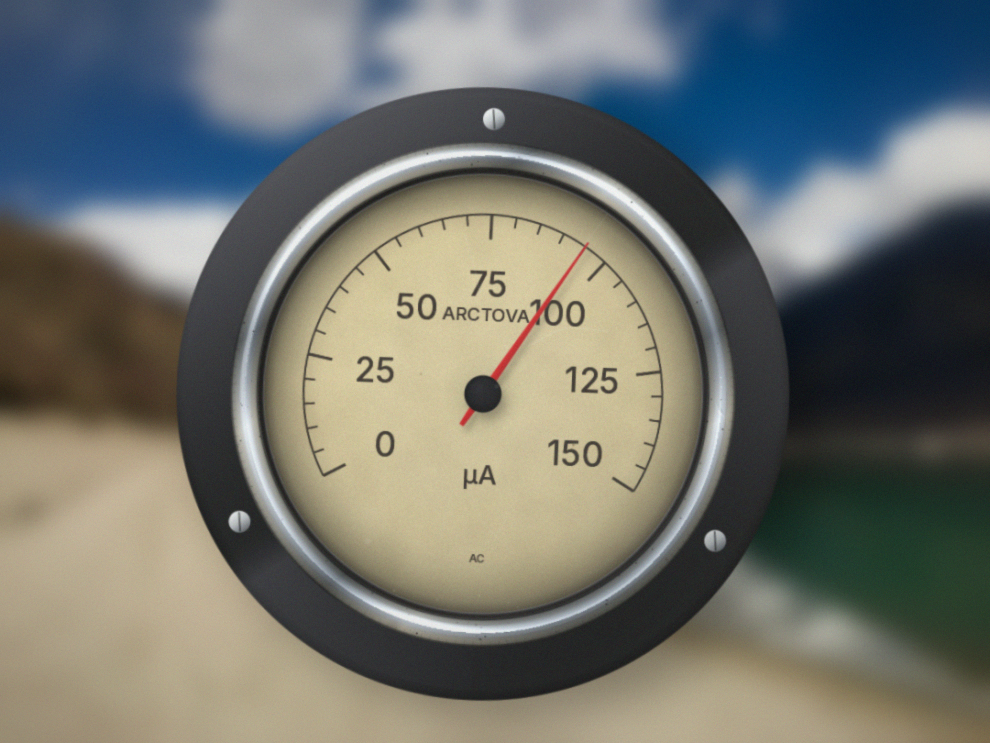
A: 95 µA
